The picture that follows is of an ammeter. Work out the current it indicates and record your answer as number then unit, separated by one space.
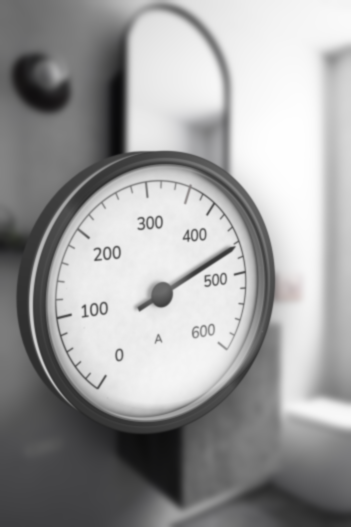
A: 460 A
